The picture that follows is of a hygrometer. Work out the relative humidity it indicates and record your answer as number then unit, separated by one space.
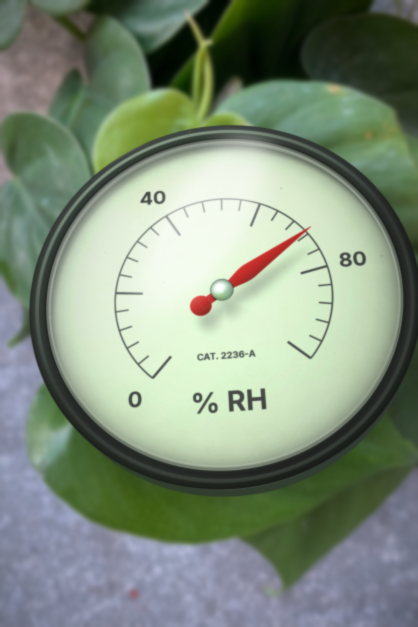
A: 72 %
